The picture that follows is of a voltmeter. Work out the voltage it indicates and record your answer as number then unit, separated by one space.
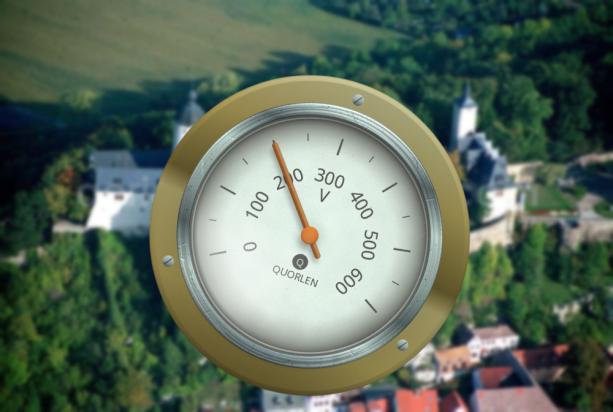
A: 200 V
